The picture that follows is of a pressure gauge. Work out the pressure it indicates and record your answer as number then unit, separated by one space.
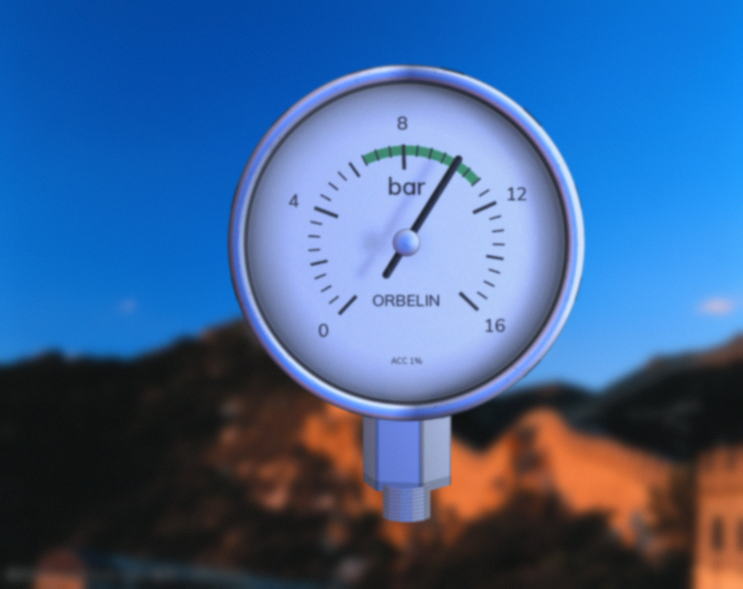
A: 10 bar
